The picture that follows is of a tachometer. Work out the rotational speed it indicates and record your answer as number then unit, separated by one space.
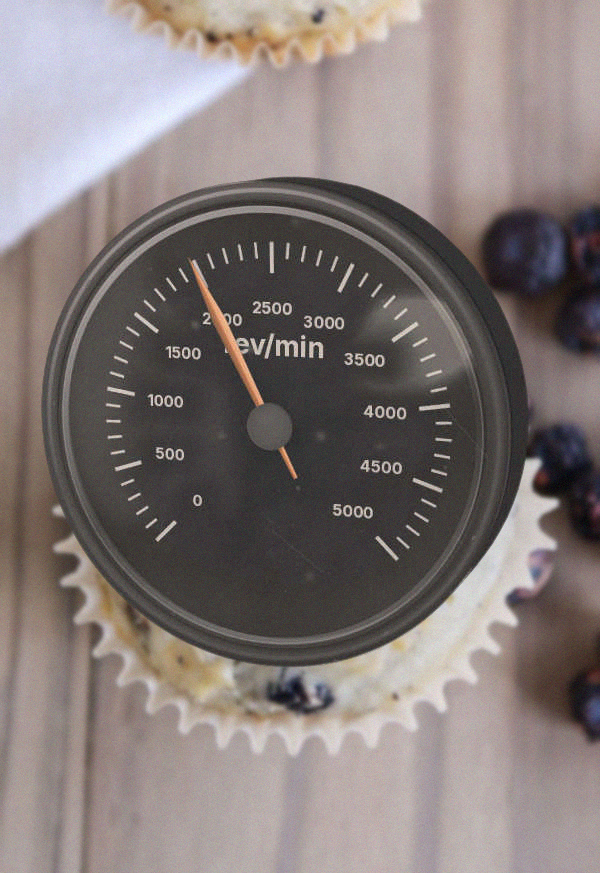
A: 2000 rpm
